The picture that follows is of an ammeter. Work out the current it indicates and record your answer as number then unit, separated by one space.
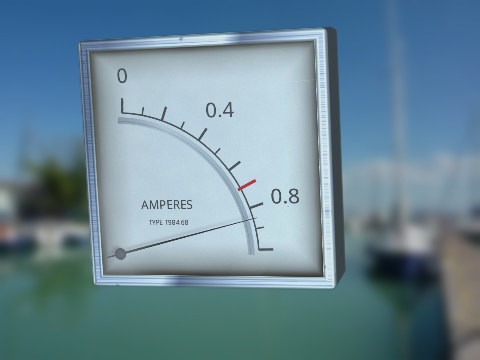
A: 0.85 A
